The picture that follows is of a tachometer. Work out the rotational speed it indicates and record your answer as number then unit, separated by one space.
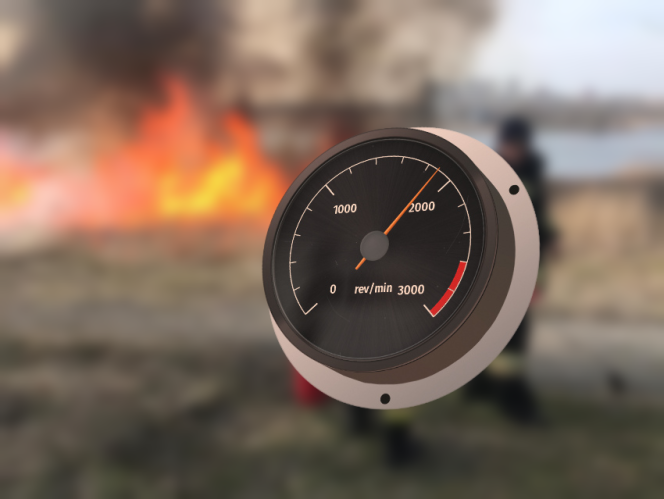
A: 1900 rpm
